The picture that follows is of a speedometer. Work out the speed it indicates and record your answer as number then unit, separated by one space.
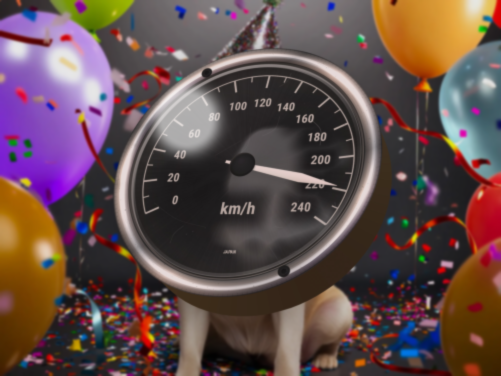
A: 220 km/h
